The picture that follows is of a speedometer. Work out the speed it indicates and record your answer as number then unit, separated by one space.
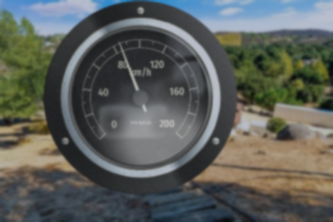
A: 85 km/h
